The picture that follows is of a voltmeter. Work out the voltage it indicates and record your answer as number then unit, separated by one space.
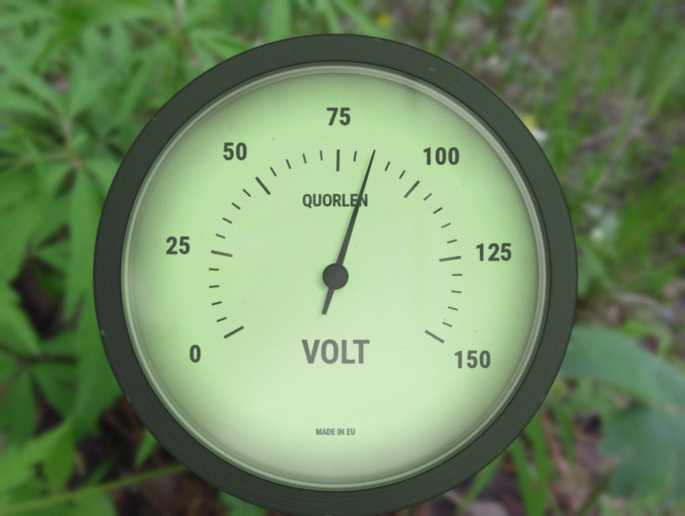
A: 85 V
